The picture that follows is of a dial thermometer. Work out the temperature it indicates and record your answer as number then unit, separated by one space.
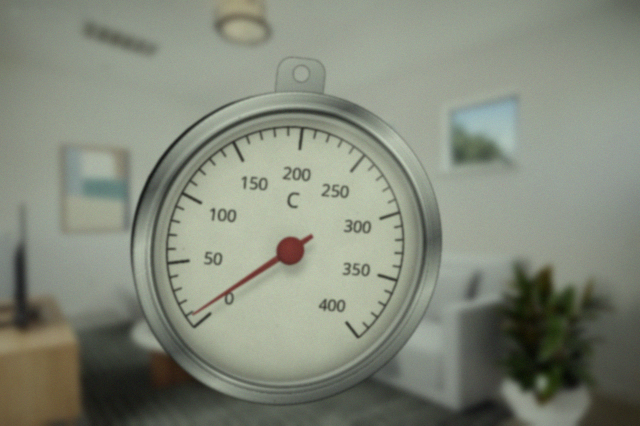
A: 10 °C
